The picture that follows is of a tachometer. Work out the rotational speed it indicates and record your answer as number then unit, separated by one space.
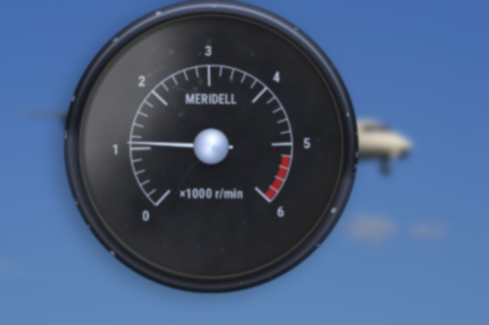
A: 1100 rpm
